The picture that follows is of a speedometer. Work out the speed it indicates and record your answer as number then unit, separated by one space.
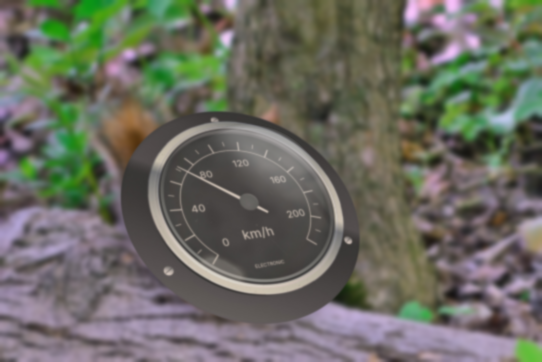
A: 70 km/h
